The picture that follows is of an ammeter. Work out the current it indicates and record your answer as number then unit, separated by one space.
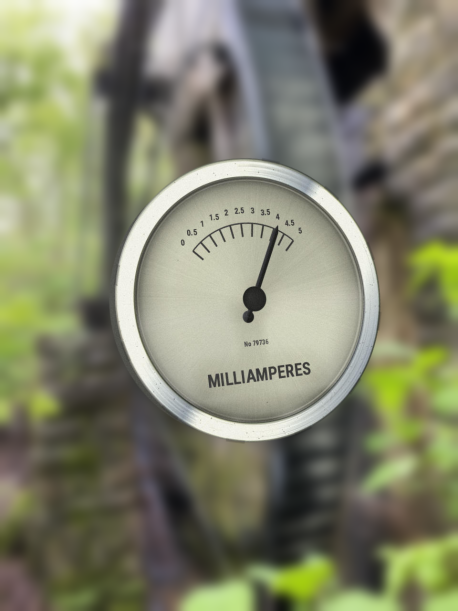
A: 4 mA
